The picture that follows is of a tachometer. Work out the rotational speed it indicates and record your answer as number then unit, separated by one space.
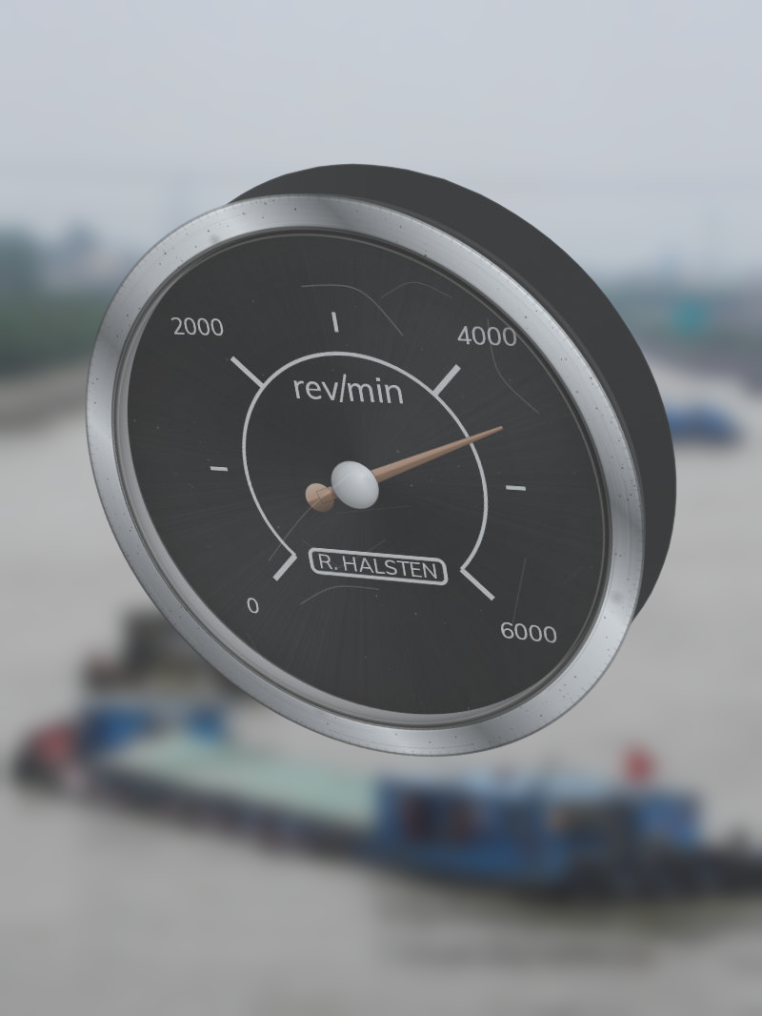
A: 4500 rpm
